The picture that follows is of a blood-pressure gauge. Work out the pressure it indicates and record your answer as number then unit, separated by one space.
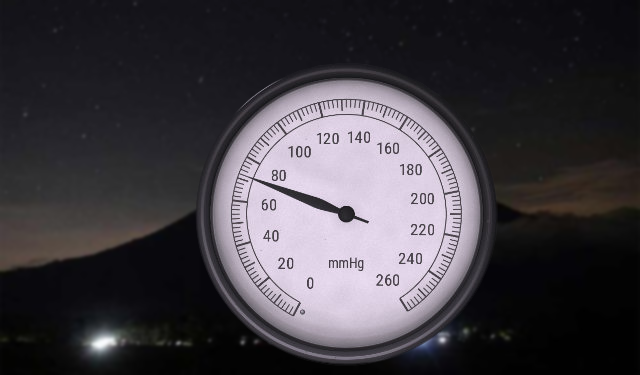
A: 72 mmHg
